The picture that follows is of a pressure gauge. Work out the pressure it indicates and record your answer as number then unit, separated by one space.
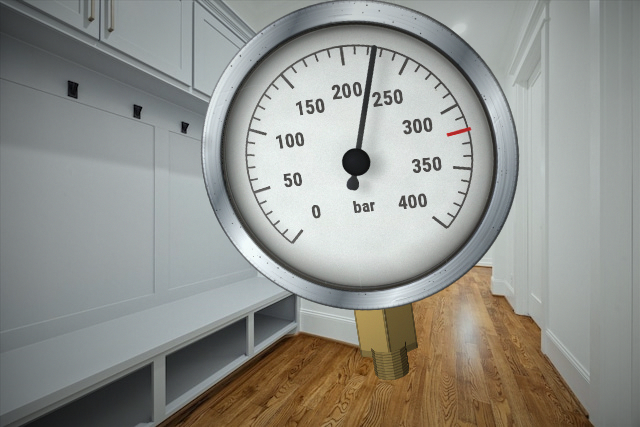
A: 225 bar
